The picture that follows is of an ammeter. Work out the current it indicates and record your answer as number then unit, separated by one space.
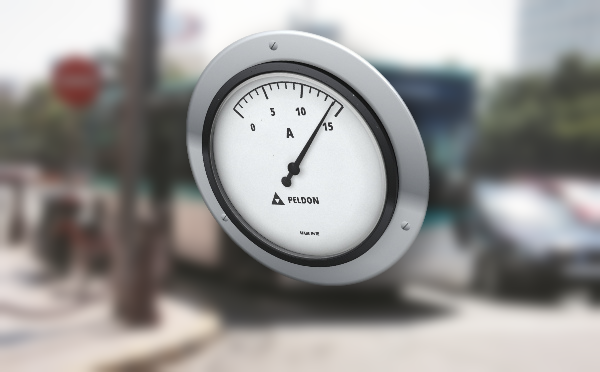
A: 14 A
